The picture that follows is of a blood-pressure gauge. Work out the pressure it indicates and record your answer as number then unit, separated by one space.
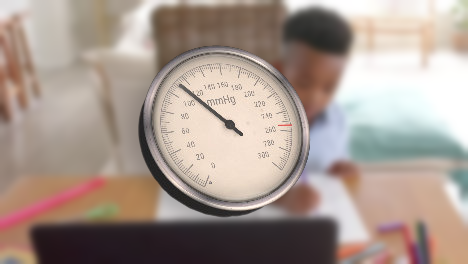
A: 110 mmHg
